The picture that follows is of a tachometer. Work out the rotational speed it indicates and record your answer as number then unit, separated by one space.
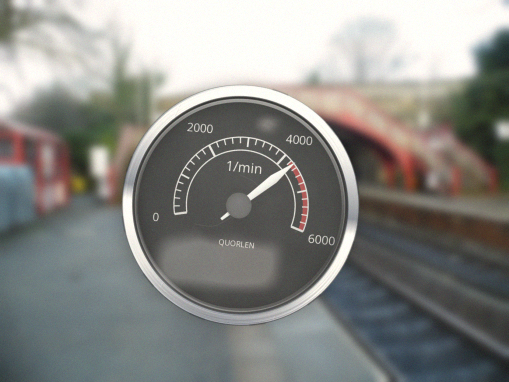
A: 4300 rpm
